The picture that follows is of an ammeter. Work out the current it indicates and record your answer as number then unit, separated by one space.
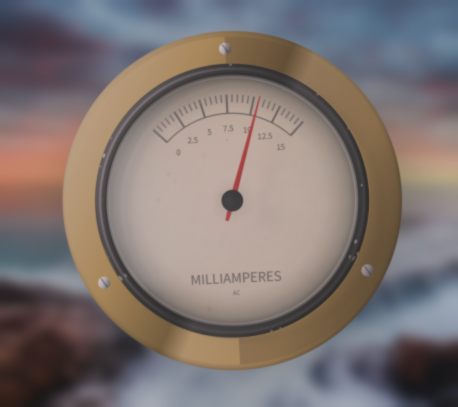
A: 10.5 mA
